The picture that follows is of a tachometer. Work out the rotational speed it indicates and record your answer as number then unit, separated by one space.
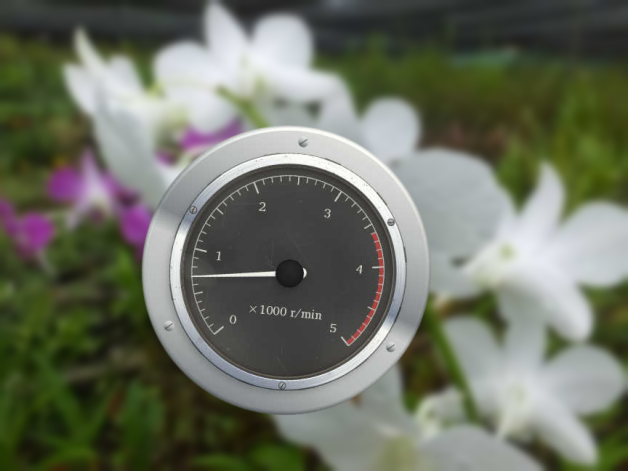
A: 700 rpm
